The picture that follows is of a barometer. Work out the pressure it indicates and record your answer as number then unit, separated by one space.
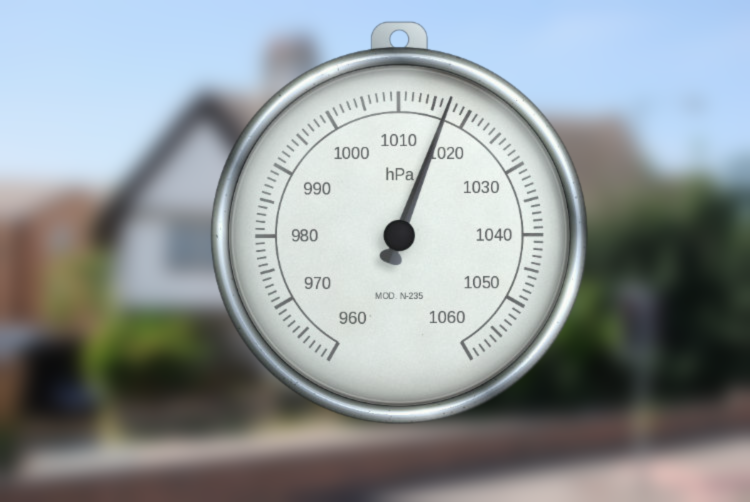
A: 1017 hPa
